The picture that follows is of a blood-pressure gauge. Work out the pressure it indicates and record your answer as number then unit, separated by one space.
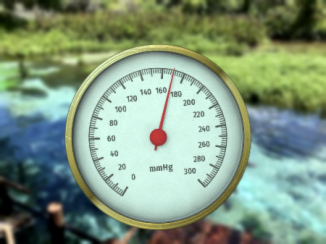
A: 170 mmHg
